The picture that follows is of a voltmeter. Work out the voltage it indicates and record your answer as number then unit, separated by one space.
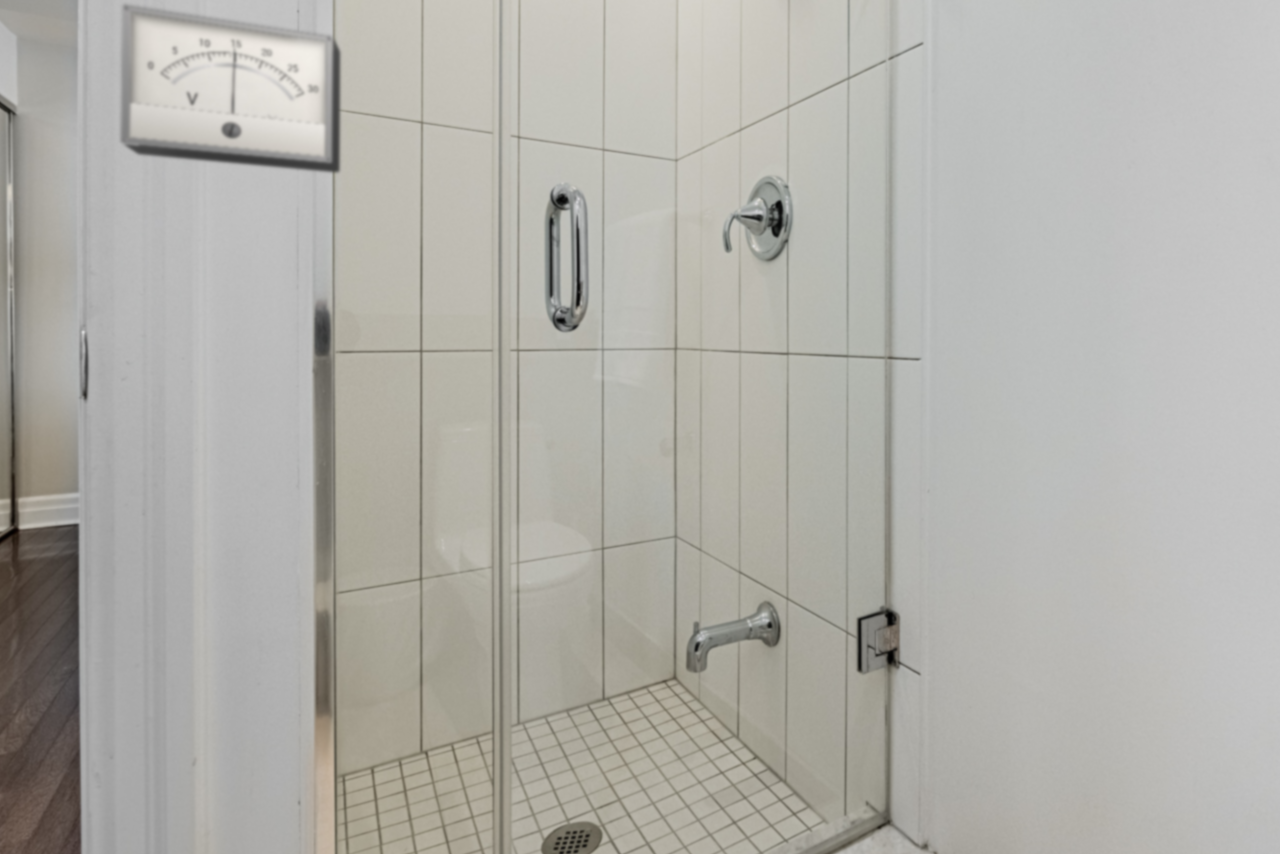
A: 15 V
